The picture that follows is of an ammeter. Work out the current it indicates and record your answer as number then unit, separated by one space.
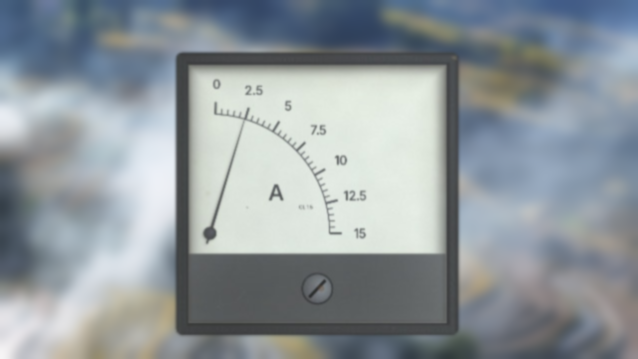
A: 2.5 A
